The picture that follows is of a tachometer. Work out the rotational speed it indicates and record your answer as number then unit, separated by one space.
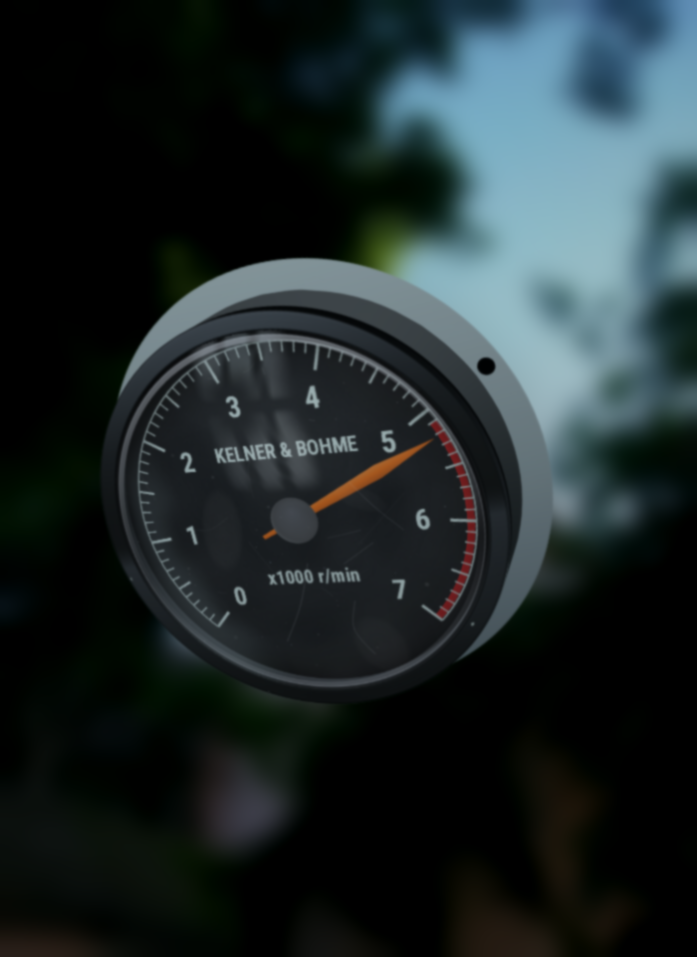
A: 5200 rpm
